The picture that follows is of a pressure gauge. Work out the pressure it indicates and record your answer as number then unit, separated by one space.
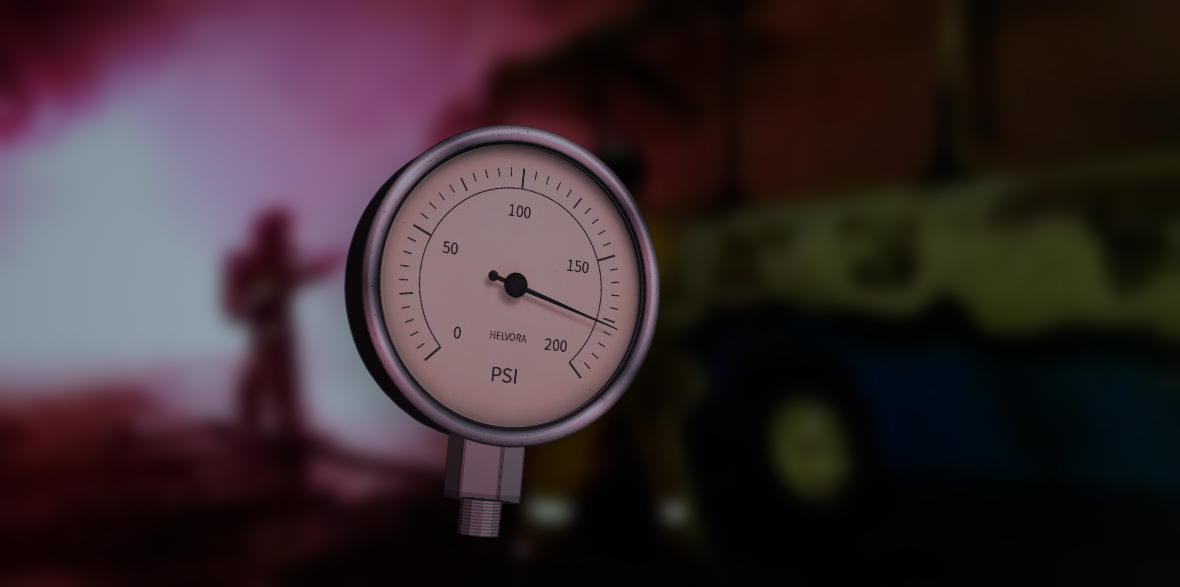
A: 177.5 psi
